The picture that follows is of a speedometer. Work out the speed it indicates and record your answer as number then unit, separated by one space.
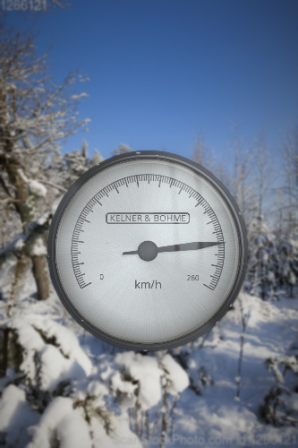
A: 220 km/h
